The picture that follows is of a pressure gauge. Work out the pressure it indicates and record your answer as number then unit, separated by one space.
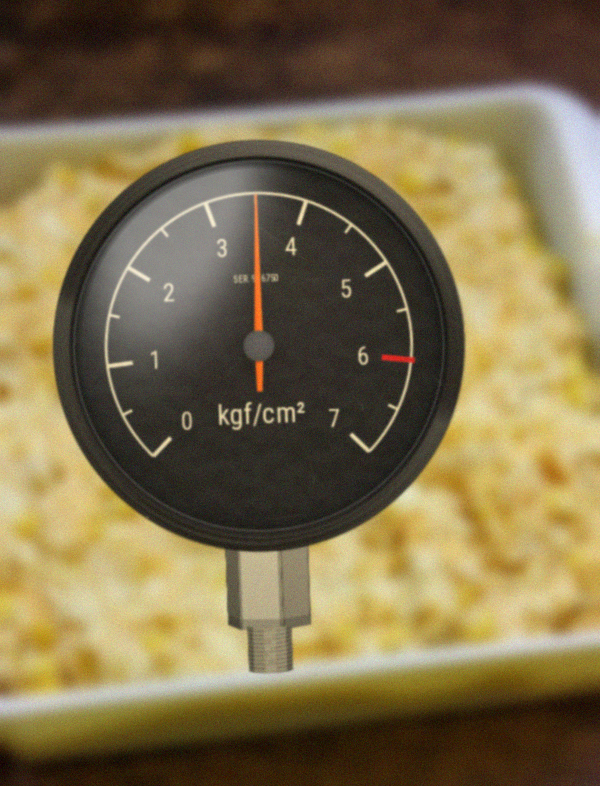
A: 3.5 kg/cm²
